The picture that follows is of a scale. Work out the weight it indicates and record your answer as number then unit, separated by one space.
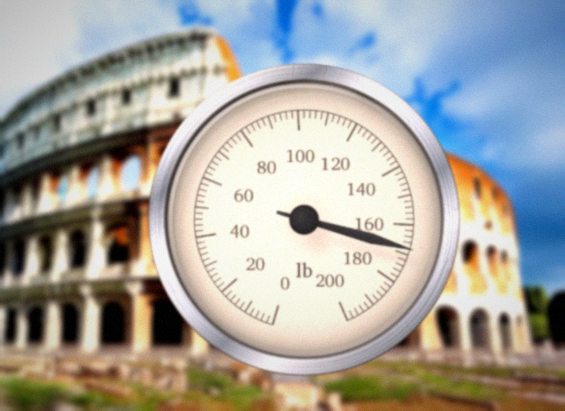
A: 168 lb
